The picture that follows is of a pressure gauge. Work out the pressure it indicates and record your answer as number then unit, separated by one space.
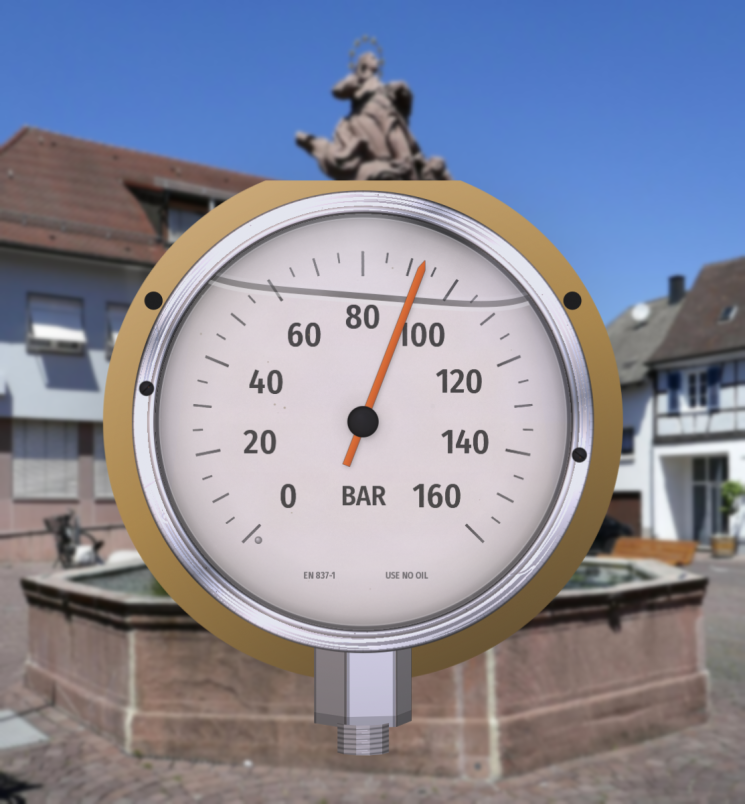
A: 92.5 bar
